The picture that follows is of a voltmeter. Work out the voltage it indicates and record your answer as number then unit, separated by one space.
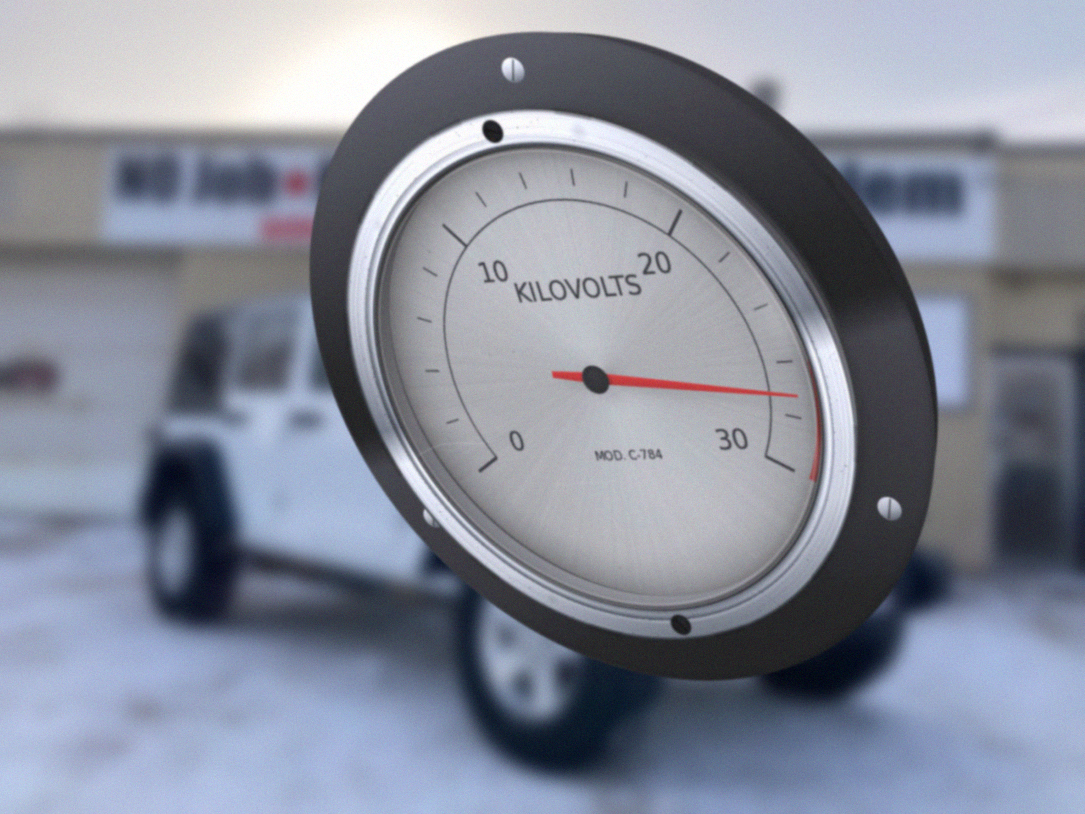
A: 27 kV
